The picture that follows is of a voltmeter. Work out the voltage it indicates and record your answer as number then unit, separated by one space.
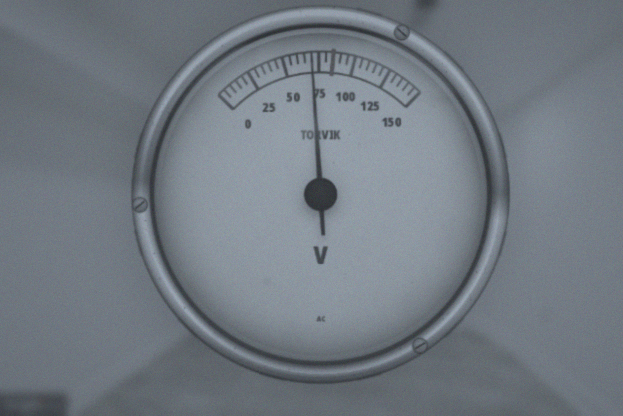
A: 70 V
